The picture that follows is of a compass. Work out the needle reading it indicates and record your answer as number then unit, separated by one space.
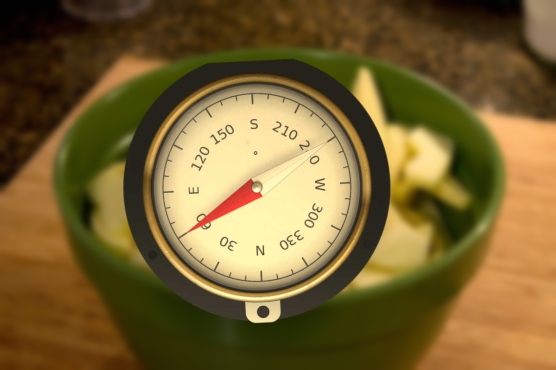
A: 60 °
